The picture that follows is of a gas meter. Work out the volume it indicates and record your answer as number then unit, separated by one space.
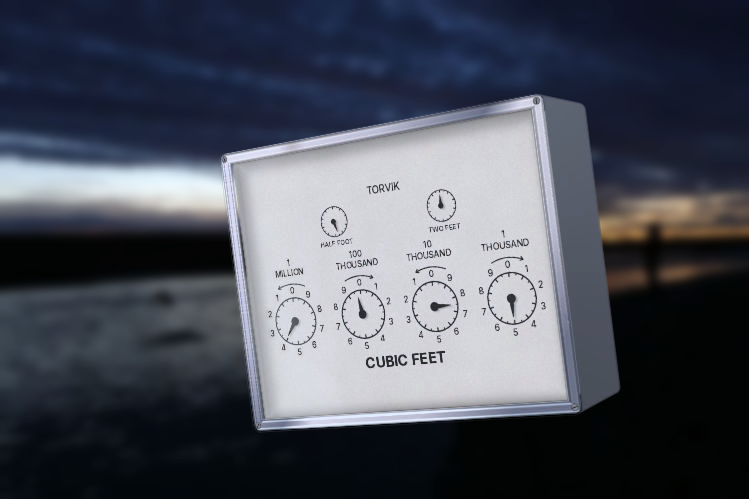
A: 397500 ft³
